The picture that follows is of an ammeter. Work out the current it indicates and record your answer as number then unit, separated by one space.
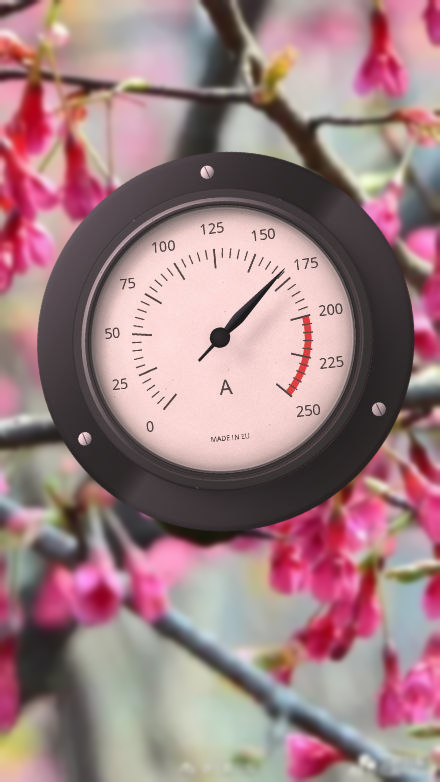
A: 170 A
